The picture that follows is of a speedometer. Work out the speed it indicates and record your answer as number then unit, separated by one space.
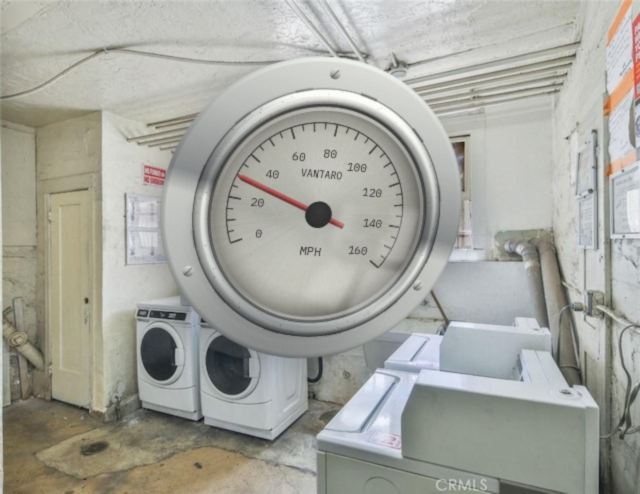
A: 30 mph
